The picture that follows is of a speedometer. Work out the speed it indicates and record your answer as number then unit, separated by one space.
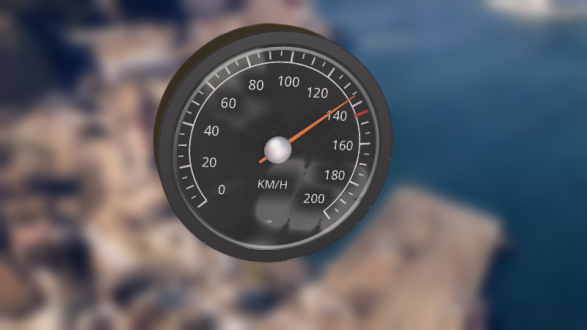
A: 135 km/h
